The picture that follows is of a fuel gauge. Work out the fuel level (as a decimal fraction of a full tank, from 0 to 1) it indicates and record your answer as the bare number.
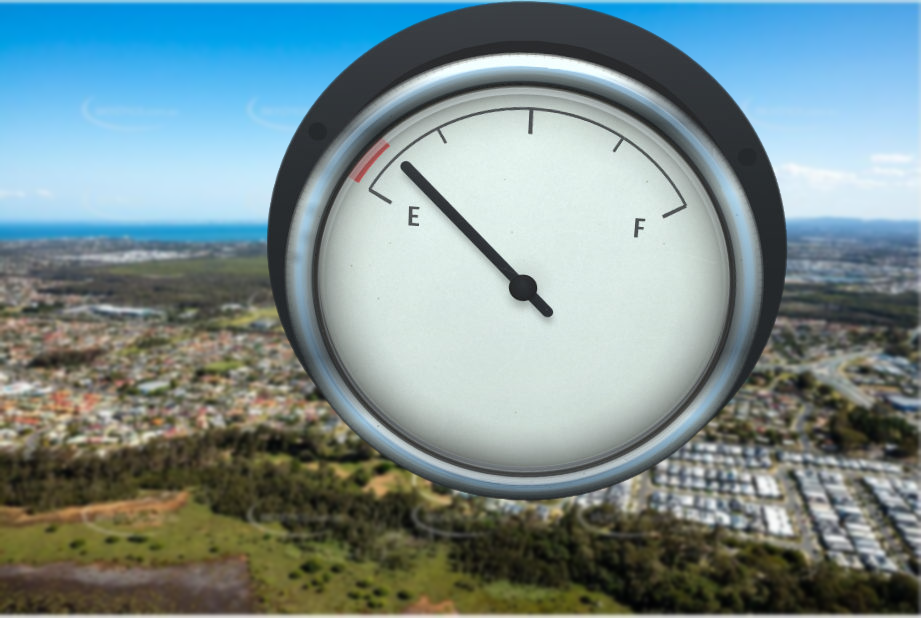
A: 0.125
